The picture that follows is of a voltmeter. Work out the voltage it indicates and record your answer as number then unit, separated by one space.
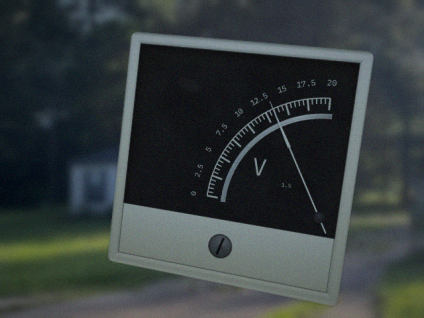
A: 13.5 V
